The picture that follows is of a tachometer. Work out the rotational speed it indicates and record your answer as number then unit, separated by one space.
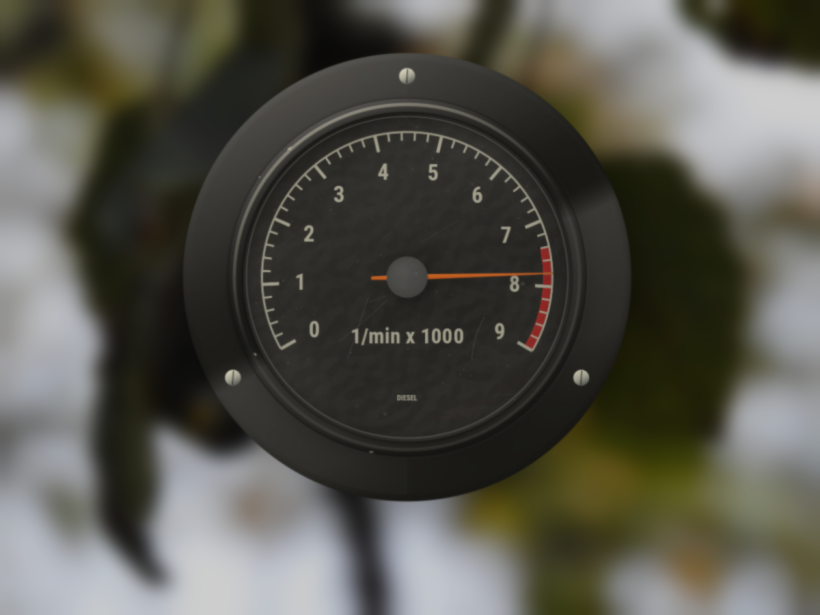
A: 7800 rpm
